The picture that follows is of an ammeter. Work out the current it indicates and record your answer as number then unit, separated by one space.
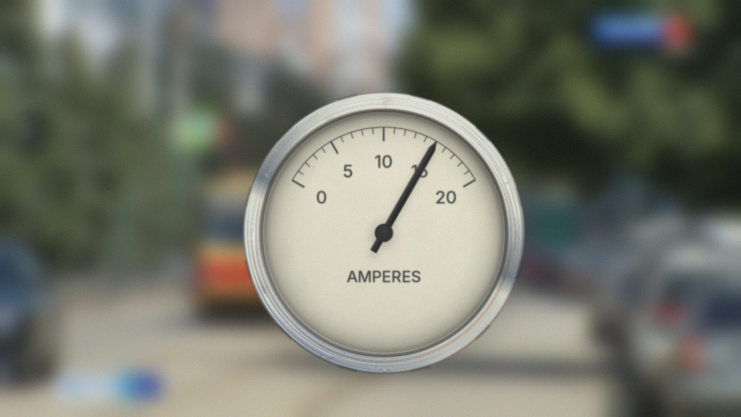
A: 15 A
